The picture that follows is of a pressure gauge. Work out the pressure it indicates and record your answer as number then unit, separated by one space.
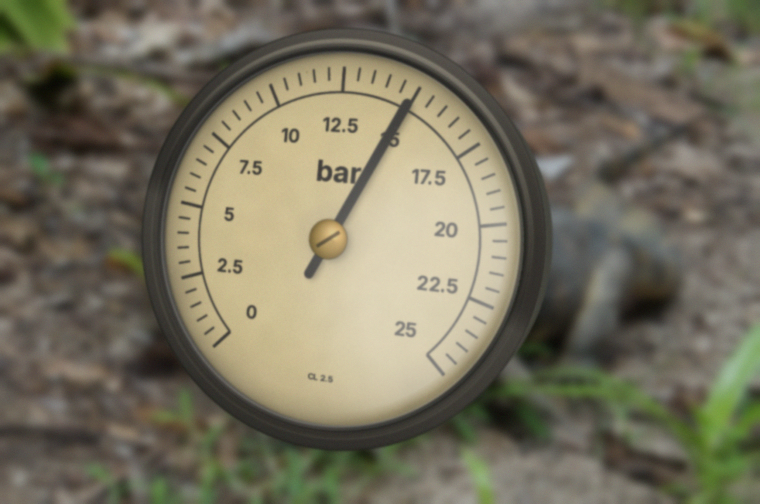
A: 15 bar
